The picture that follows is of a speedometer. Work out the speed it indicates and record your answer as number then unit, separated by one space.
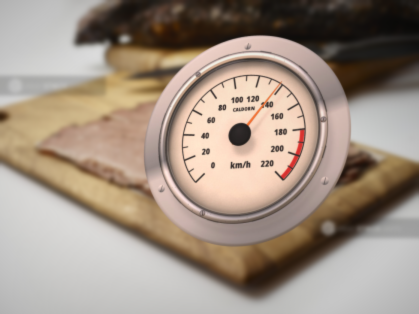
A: 140 km/h
